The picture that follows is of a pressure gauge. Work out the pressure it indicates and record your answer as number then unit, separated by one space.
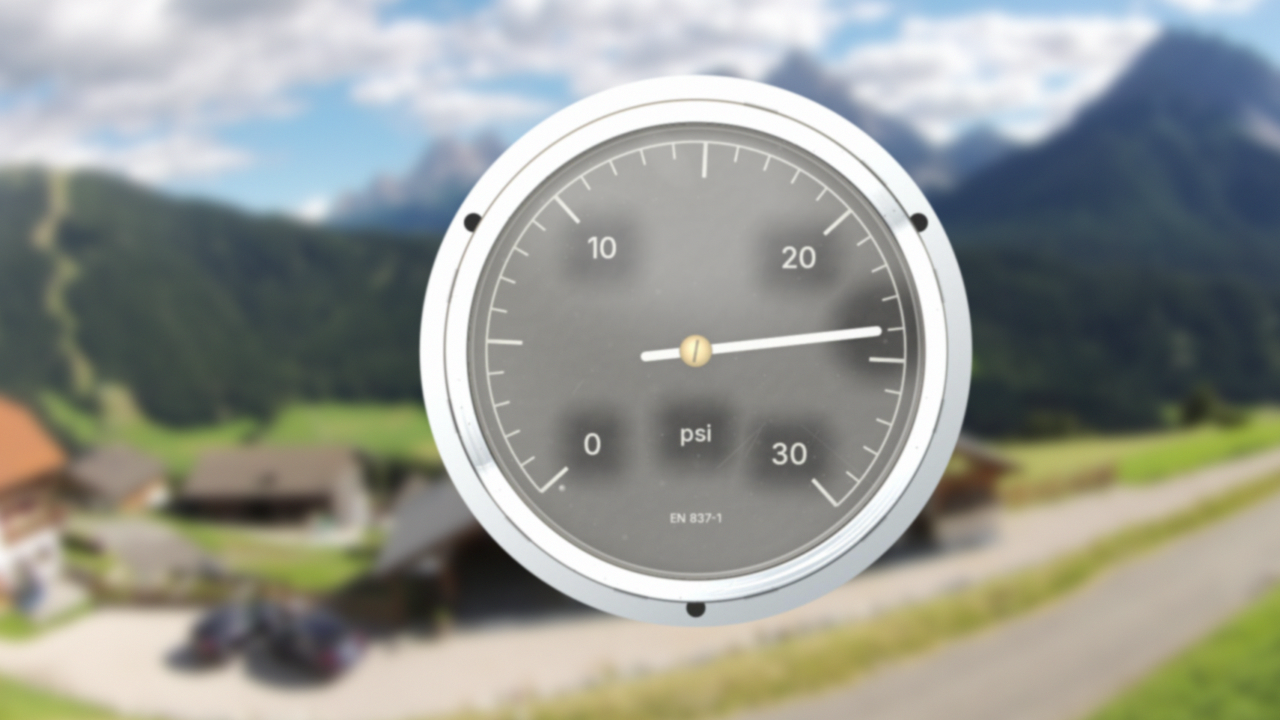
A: 24 psi
